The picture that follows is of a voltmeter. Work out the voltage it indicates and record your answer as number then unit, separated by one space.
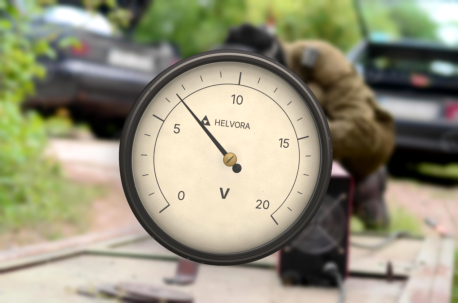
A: 6.5 V
